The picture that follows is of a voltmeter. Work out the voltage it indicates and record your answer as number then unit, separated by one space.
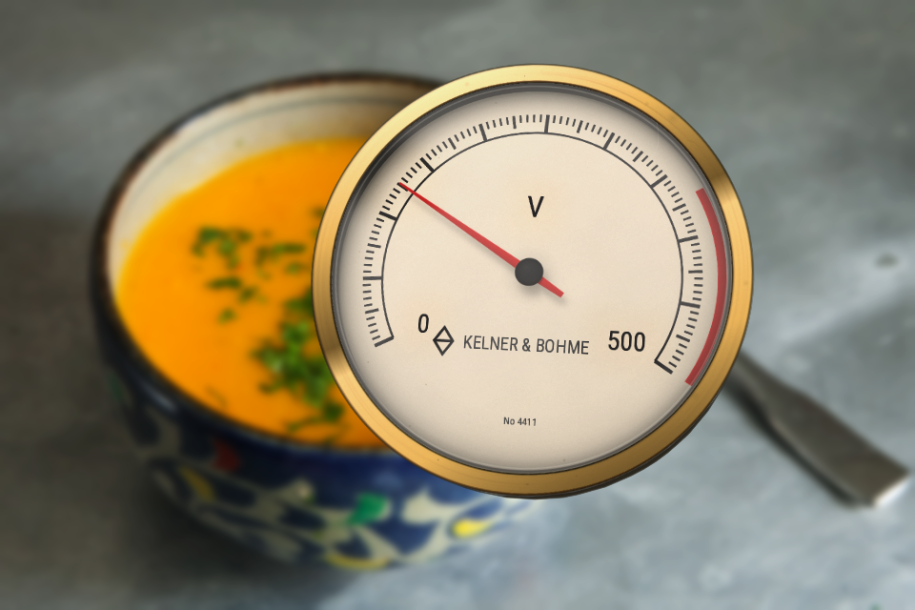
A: 125 V
